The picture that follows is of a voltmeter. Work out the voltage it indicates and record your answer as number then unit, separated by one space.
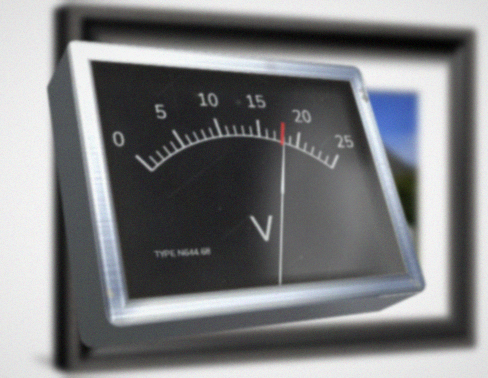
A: 18 V
